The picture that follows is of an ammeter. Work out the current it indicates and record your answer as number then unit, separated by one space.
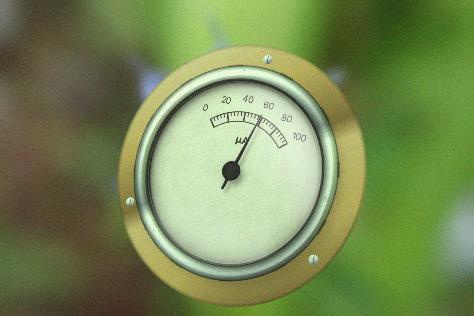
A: 60 µA
